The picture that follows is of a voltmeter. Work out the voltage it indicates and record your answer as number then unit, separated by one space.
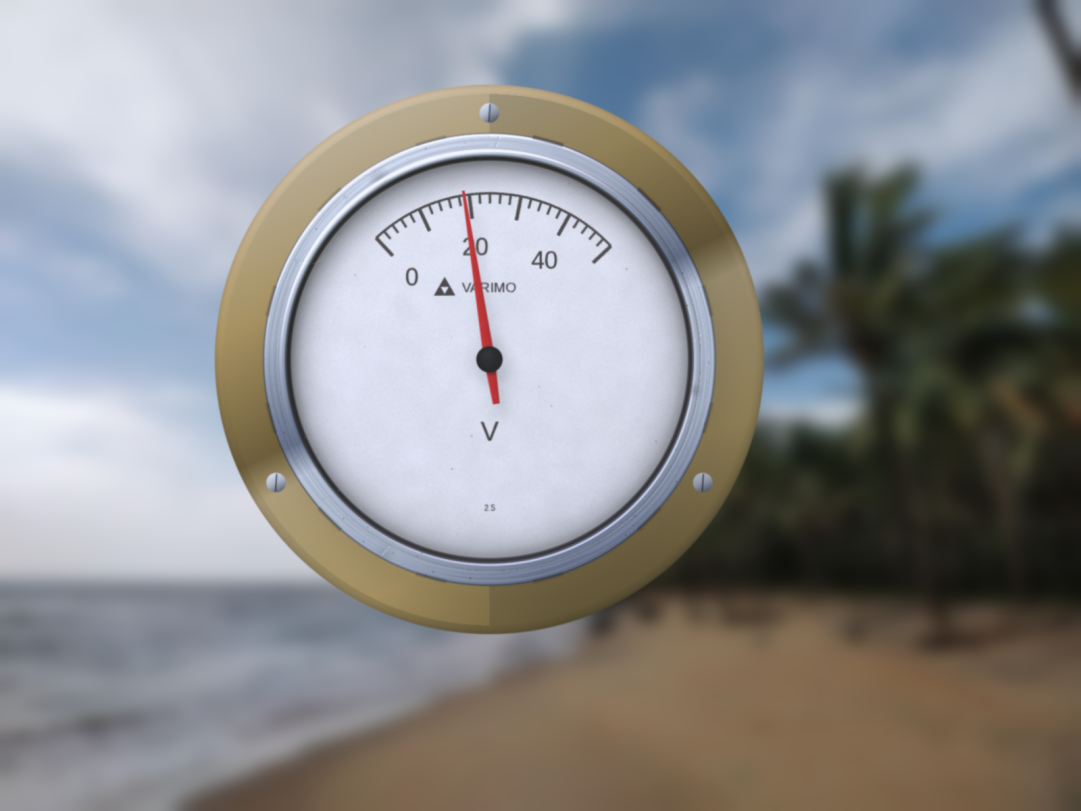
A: 19 V
